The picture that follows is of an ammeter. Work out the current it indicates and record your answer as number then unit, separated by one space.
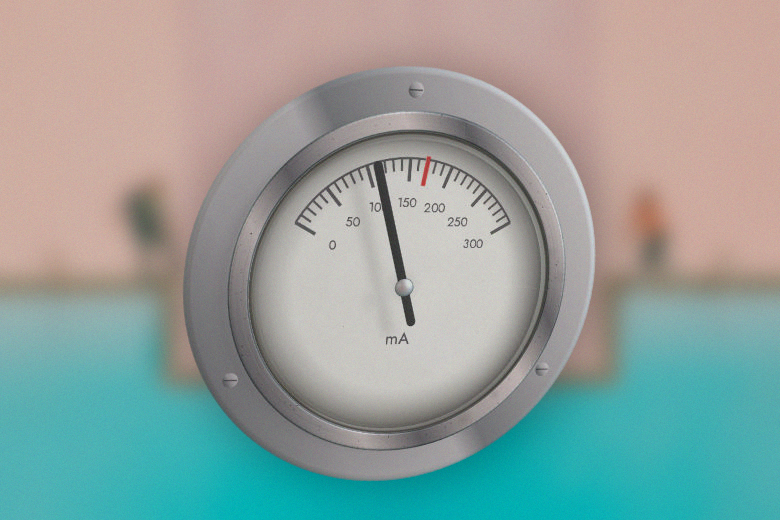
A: 110 mA
